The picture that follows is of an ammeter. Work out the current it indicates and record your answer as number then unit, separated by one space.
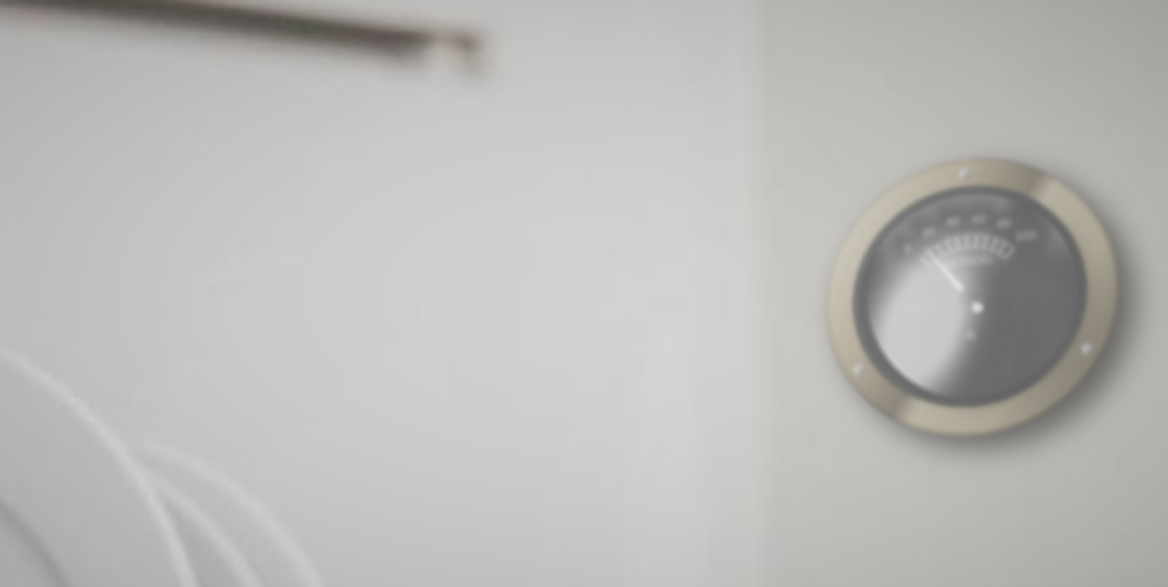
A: 10 A
